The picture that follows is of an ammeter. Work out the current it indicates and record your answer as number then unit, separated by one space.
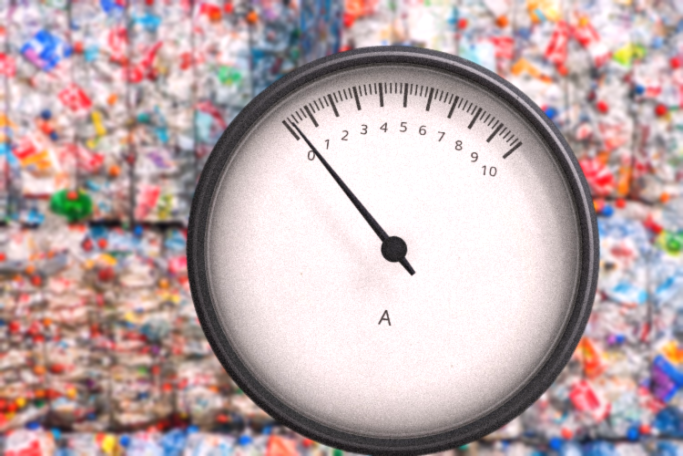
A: 0.2 A
